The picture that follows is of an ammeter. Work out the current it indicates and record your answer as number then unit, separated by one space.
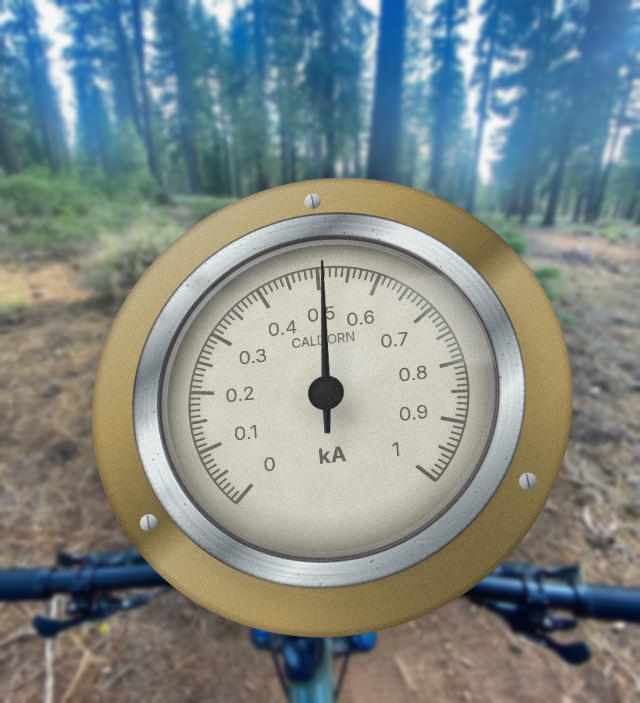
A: 0.51 kA
